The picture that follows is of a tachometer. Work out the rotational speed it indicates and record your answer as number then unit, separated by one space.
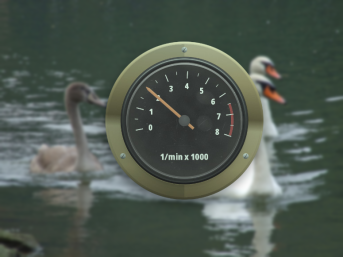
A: 2000 rpm
